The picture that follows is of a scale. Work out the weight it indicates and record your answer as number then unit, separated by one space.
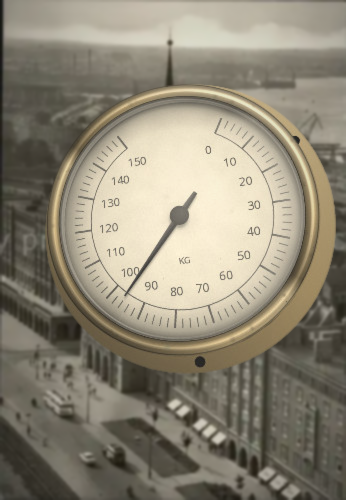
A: 96 kg
